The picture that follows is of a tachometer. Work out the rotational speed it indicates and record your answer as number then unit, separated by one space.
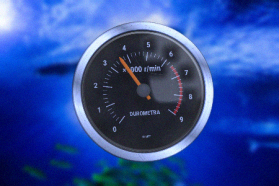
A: 3600 rpm
